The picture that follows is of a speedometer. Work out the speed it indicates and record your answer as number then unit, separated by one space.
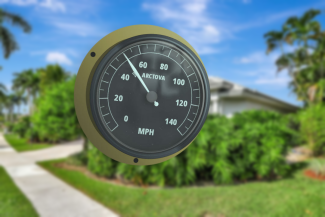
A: 50 mph
